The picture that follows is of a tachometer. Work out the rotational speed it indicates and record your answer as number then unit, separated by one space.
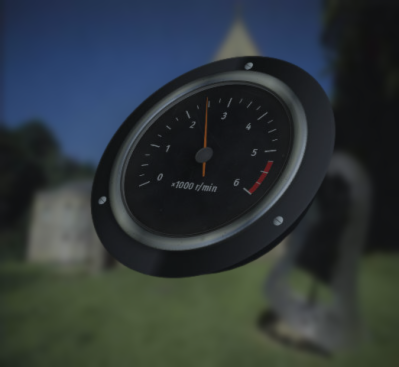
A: 2500 rpm
